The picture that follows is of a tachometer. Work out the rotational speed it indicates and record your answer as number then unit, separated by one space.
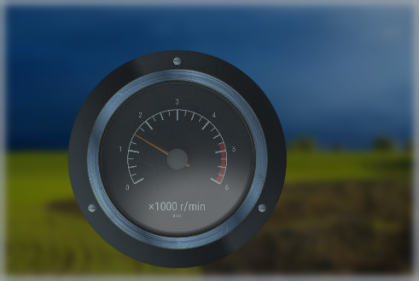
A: 1500 rpm
